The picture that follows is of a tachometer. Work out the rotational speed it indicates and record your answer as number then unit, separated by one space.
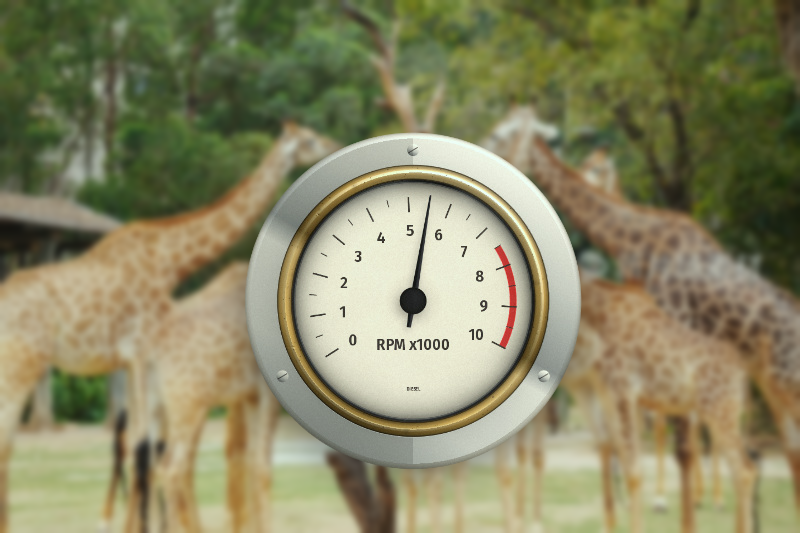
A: 5500 rpm
